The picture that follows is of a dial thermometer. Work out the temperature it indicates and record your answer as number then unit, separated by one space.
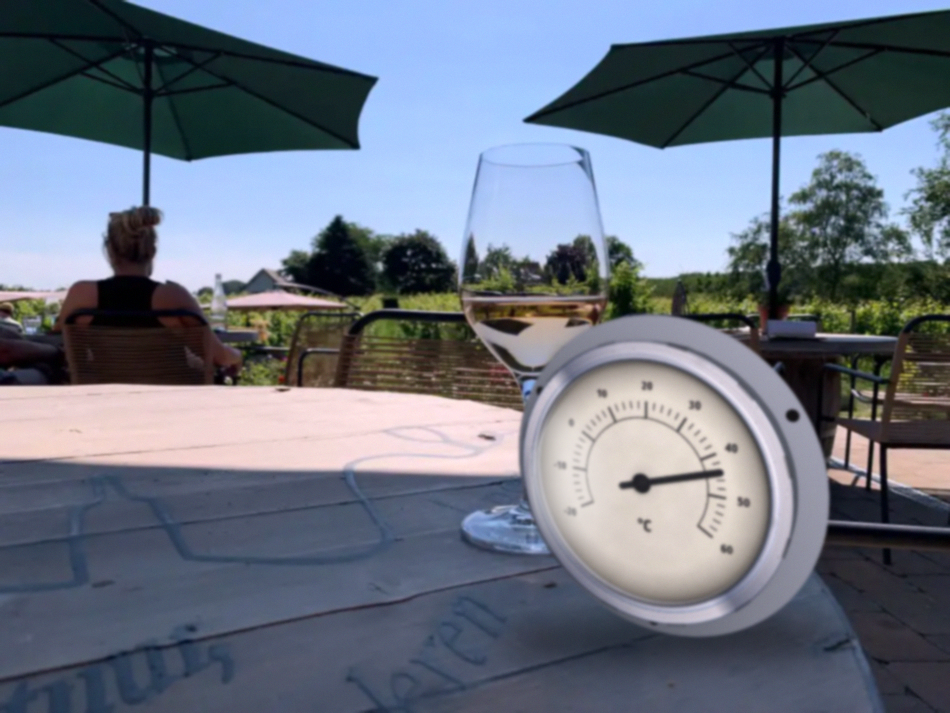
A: 44 °C
